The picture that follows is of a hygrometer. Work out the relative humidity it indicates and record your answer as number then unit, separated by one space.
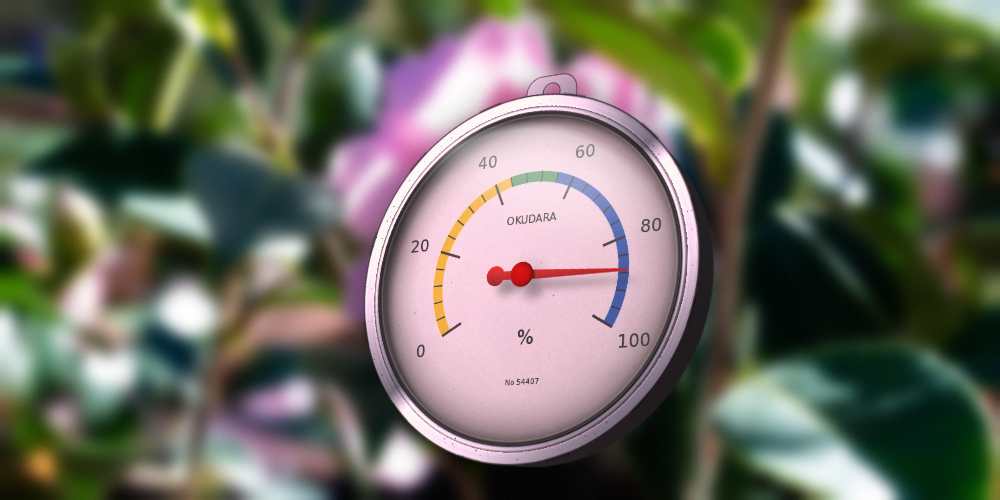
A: 88 %
